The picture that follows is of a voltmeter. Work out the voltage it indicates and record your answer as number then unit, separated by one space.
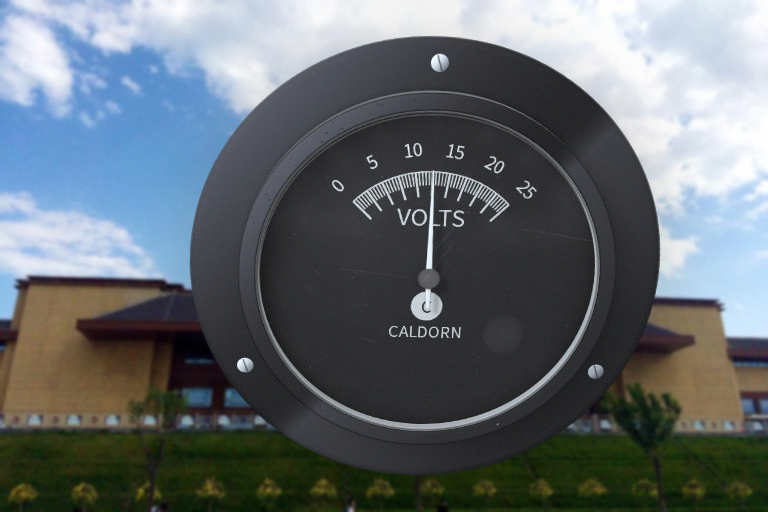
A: 12.5 V
